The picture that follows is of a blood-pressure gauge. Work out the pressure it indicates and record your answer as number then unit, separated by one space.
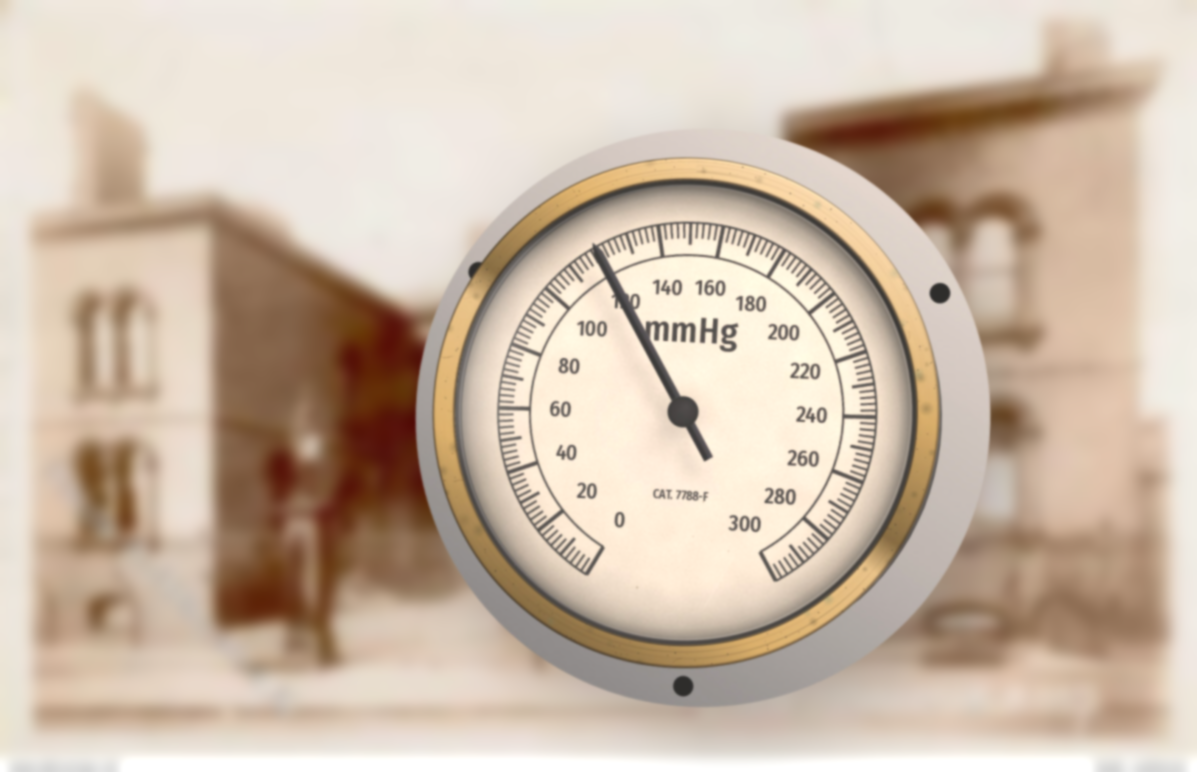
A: 120 mmHg
